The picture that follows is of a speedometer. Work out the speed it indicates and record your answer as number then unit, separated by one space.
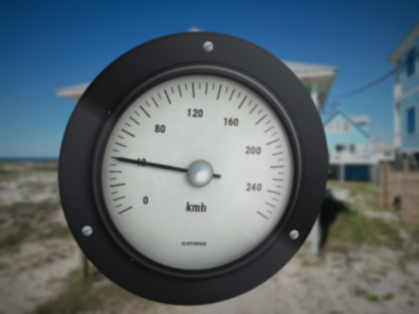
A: 40 km/h
